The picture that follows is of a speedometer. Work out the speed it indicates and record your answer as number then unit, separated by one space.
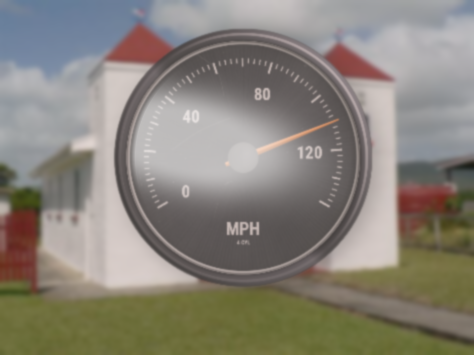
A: 110 mph
